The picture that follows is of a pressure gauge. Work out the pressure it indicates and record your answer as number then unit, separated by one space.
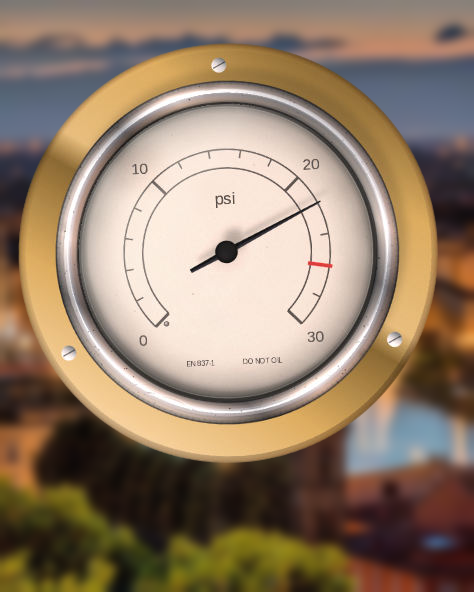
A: 22 psi
